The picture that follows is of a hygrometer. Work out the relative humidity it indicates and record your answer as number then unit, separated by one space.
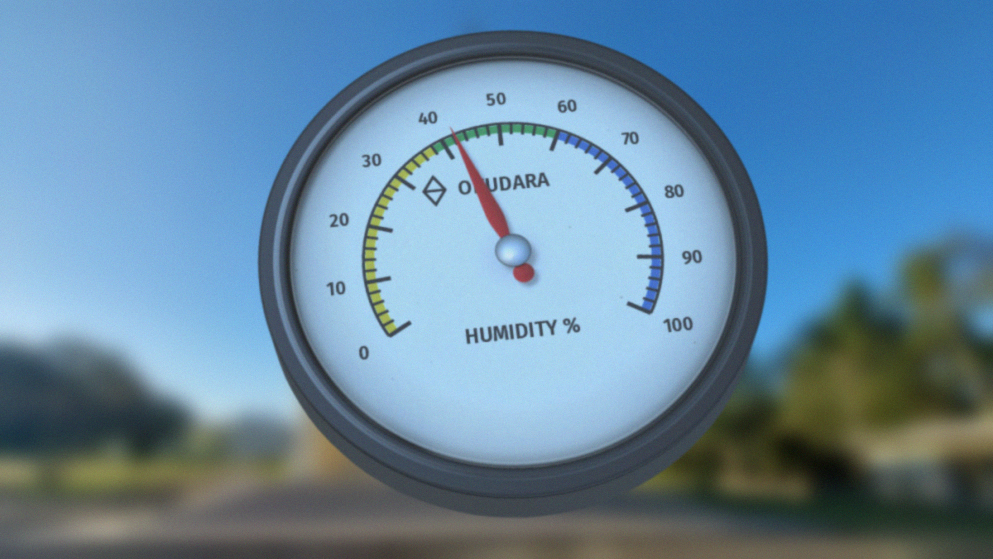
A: 42 %
